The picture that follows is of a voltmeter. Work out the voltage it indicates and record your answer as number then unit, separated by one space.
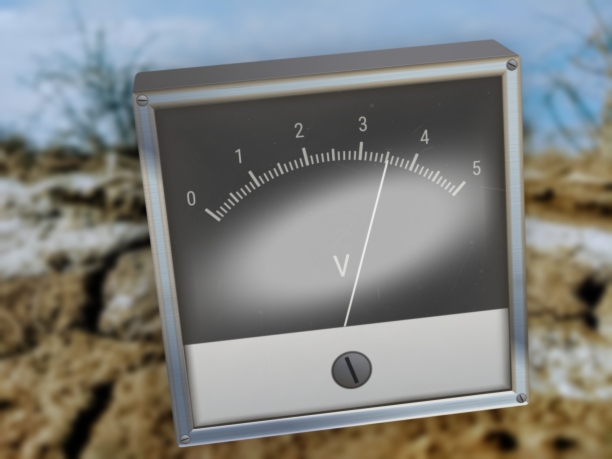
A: 3.5 V
